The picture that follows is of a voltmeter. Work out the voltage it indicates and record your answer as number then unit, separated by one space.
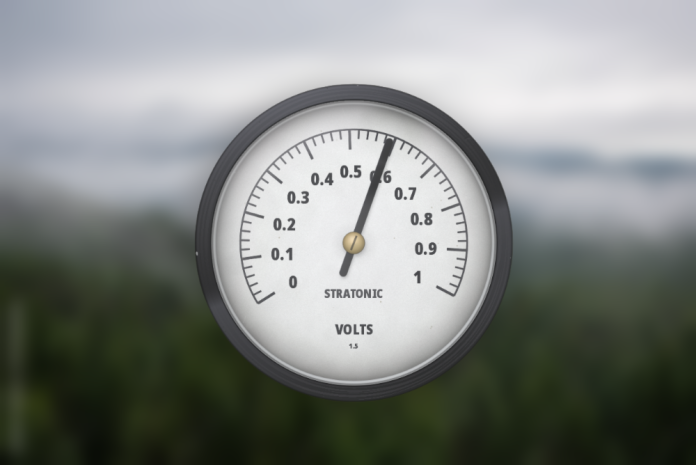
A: 0.59 V
